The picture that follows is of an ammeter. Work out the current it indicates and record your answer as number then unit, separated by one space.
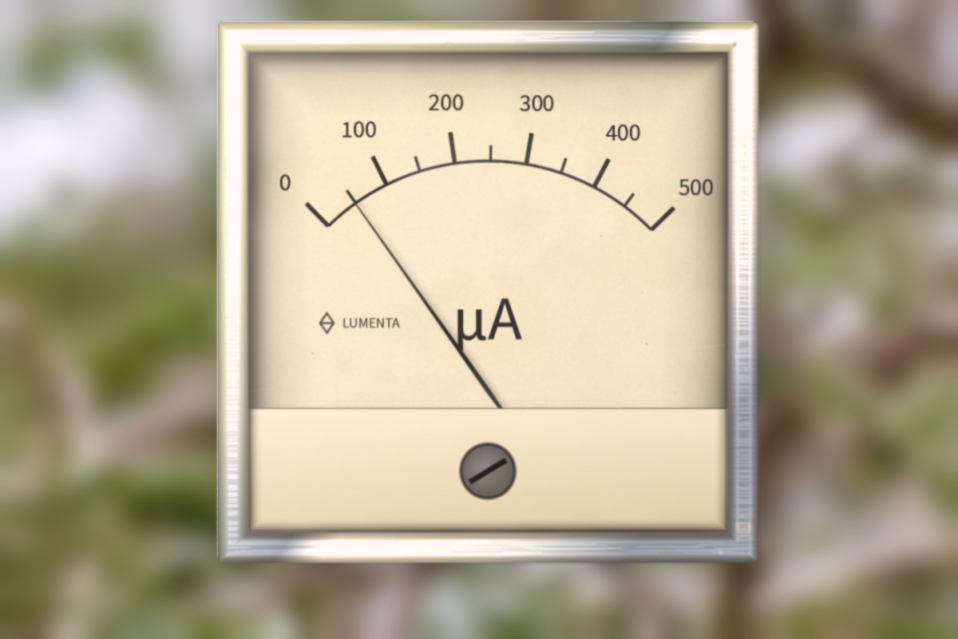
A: 50 µA
